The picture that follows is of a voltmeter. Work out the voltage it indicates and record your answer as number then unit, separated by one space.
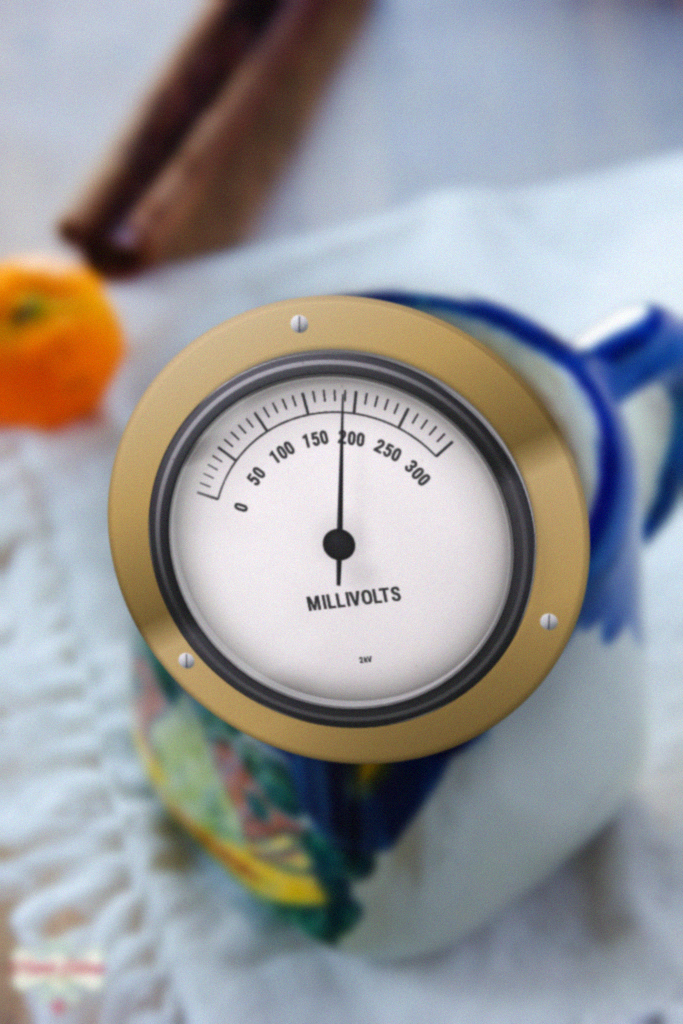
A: 190 mV
